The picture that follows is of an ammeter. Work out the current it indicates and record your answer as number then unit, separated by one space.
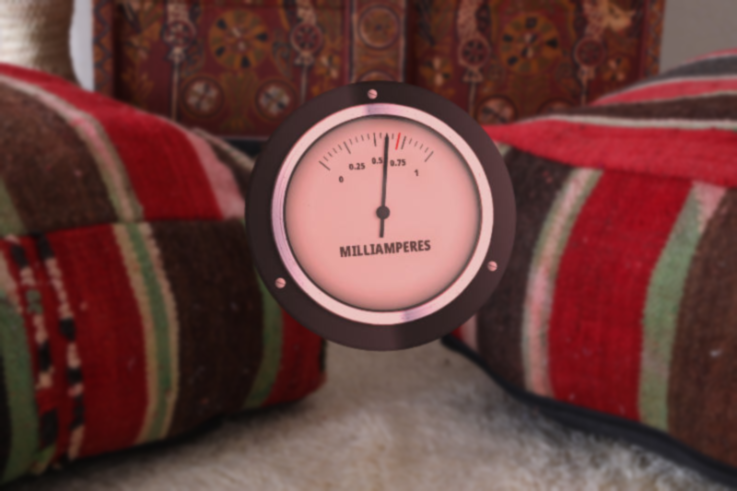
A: 0.6 mA
